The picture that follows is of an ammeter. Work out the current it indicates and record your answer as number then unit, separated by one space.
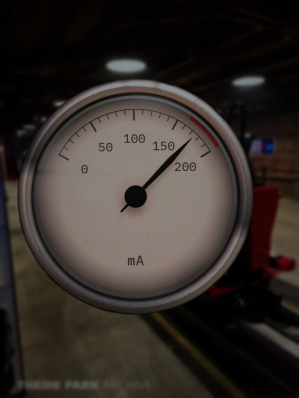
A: 175 mA
